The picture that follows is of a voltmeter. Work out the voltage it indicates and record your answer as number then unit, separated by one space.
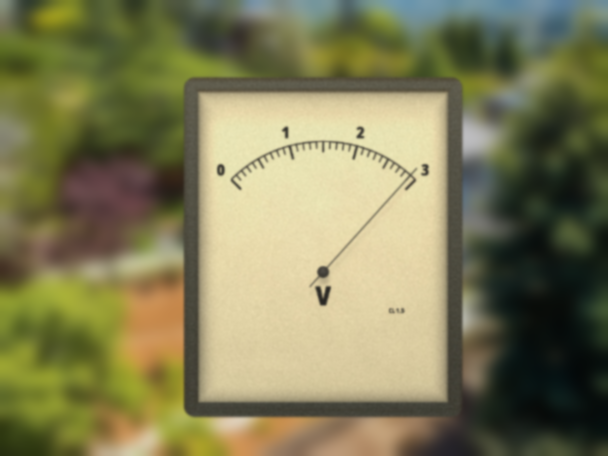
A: 2.9 V
